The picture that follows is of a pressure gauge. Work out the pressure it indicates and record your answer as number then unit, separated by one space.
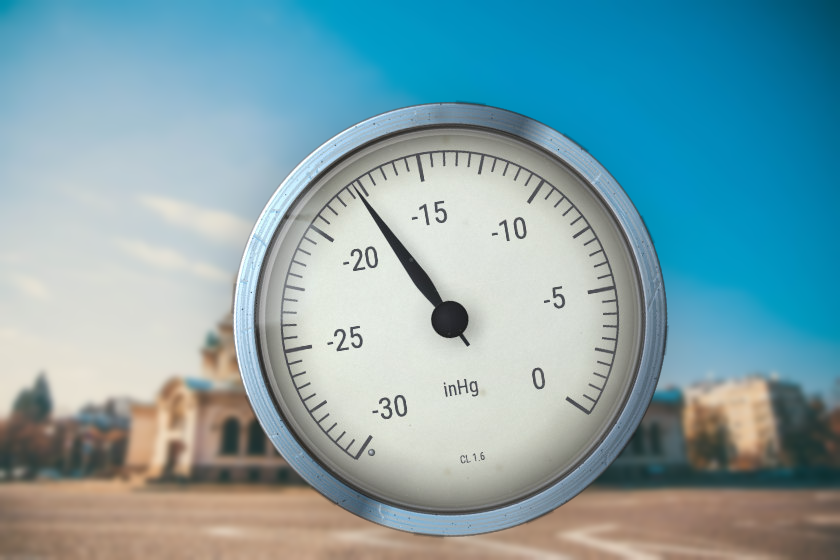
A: -17.75 inHg
